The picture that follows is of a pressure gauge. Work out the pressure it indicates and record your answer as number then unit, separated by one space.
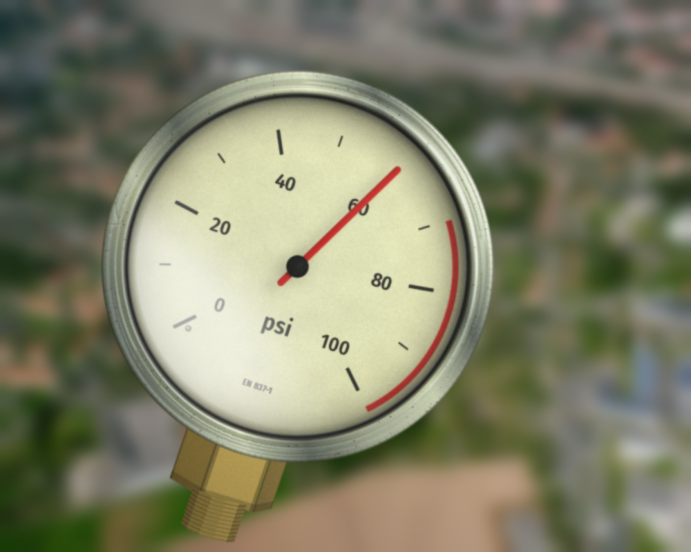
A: 60 psi
